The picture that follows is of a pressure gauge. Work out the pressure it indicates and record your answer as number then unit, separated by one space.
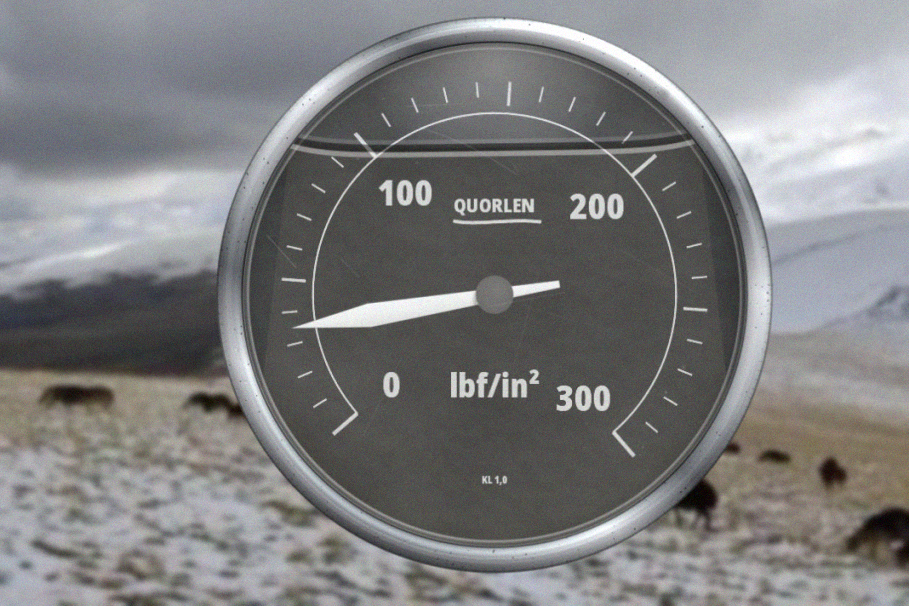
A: 35 psi
